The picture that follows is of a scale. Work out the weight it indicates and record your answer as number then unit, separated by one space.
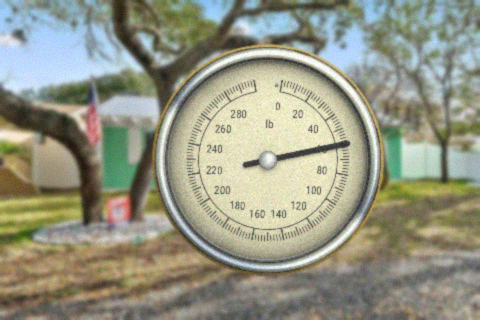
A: 60 lb
